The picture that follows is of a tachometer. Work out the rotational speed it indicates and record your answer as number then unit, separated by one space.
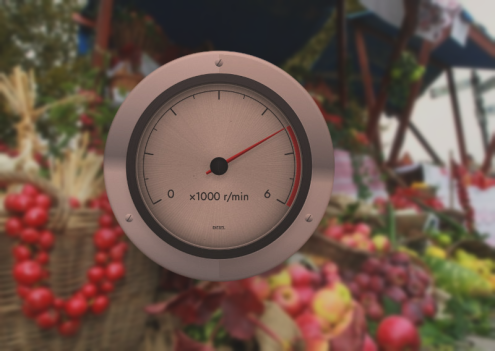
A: 4500 rpm
